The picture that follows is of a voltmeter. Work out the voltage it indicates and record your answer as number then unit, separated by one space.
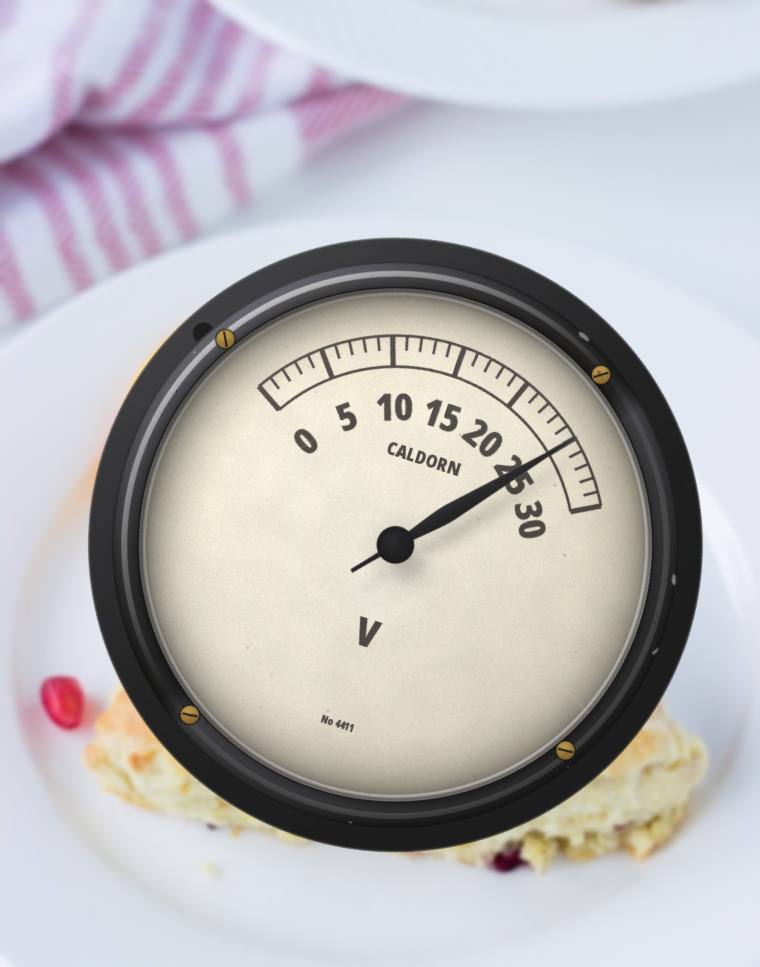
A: 25 V
